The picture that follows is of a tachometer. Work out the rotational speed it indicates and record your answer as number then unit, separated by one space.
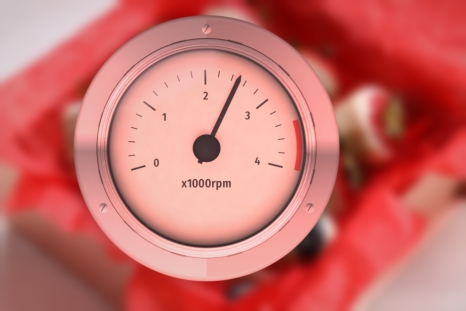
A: 2500 rpm
